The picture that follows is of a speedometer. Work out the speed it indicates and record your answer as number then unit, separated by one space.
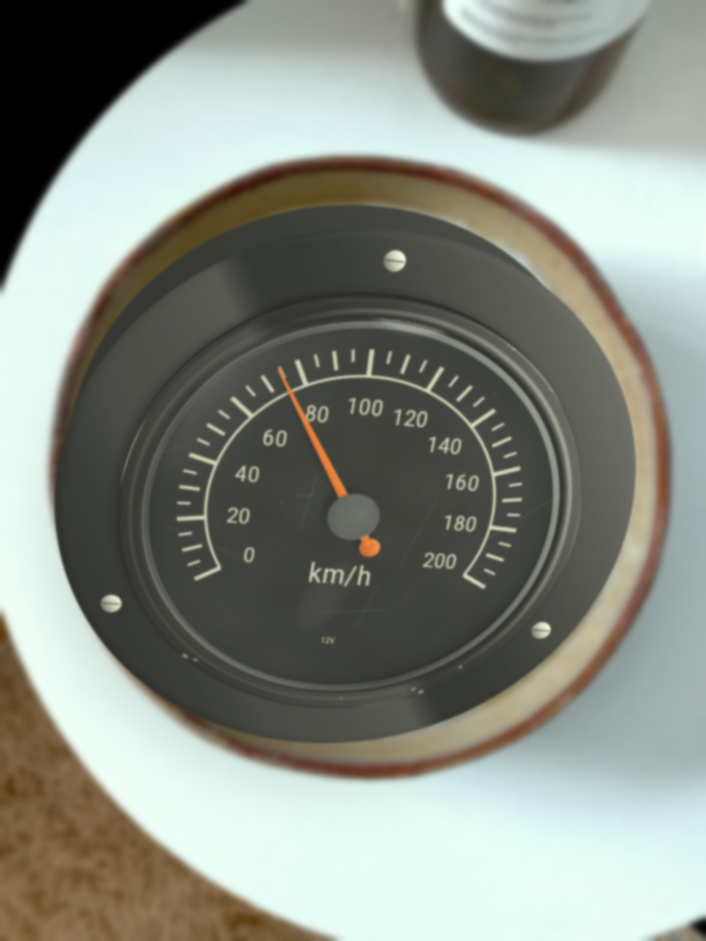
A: 75 km/h
